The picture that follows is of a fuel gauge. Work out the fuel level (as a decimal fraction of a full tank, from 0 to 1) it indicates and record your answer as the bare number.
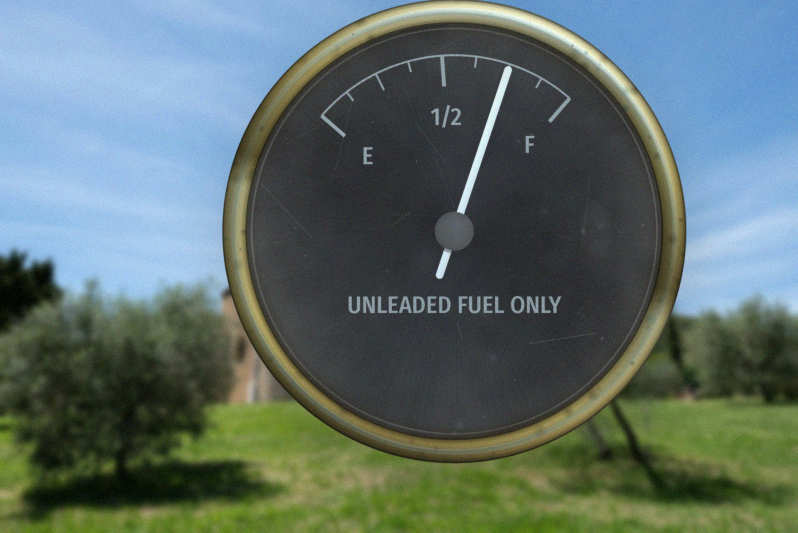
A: 0.75
